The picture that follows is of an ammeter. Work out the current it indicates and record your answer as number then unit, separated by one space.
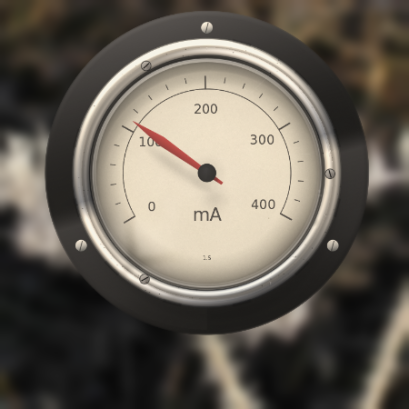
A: 110 mA
